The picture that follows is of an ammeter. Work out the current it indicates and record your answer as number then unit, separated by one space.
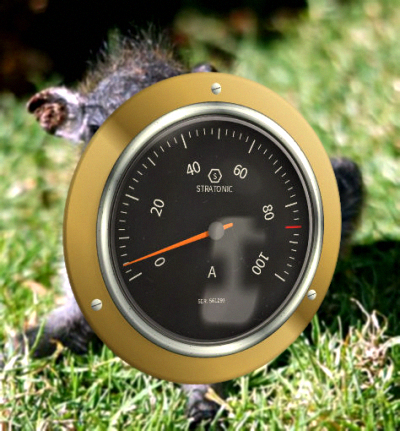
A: 4 A
